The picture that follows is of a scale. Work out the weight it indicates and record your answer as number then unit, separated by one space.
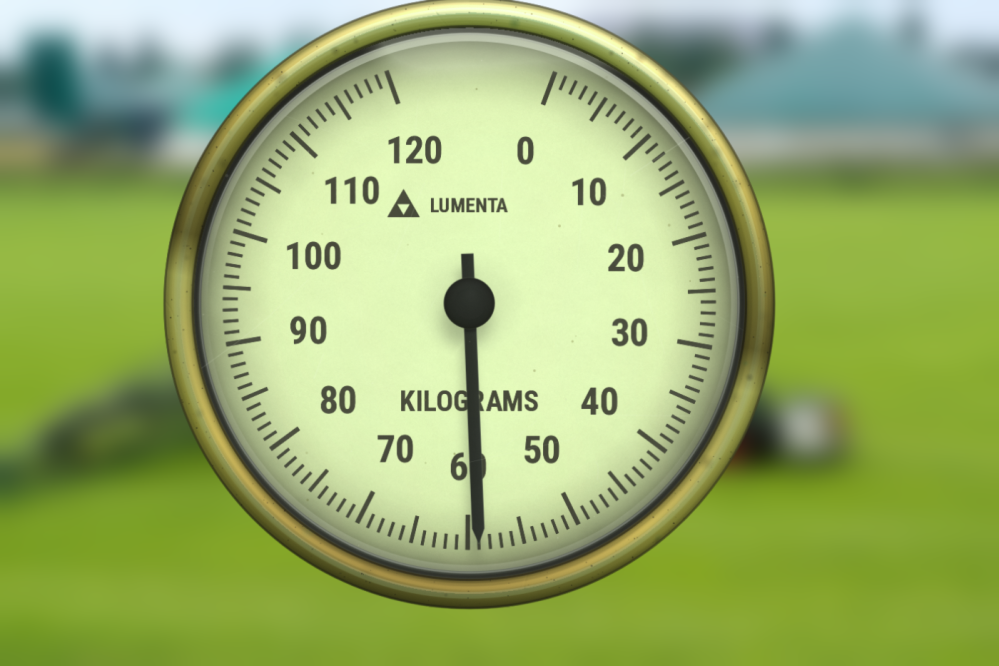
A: 59 kg
